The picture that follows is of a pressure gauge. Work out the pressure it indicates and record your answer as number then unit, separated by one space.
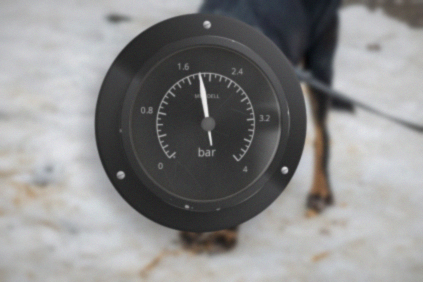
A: 1.8 bar
